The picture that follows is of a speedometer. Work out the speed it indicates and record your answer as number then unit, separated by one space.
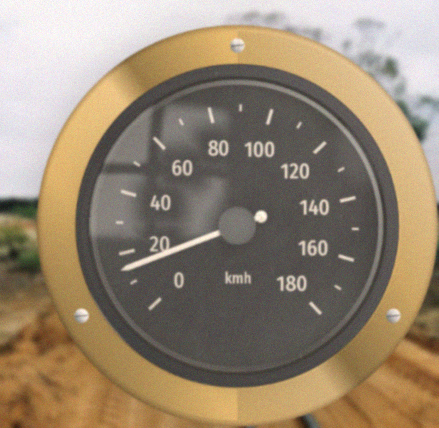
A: 15 km/h
